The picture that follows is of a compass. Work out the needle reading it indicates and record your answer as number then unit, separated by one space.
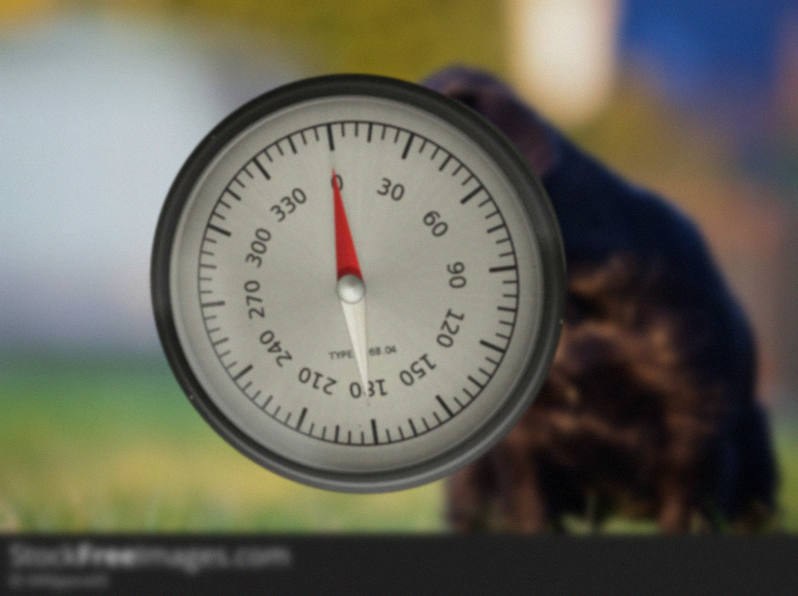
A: 0 °
